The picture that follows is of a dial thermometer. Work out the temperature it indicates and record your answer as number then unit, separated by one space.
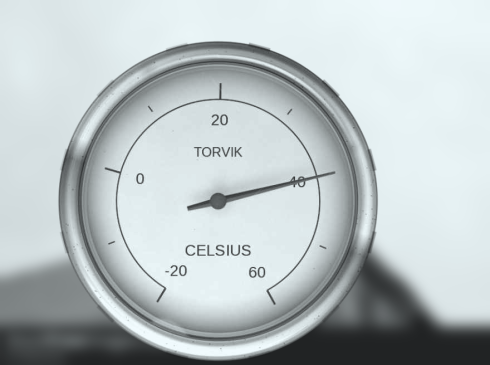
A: 40 °C
